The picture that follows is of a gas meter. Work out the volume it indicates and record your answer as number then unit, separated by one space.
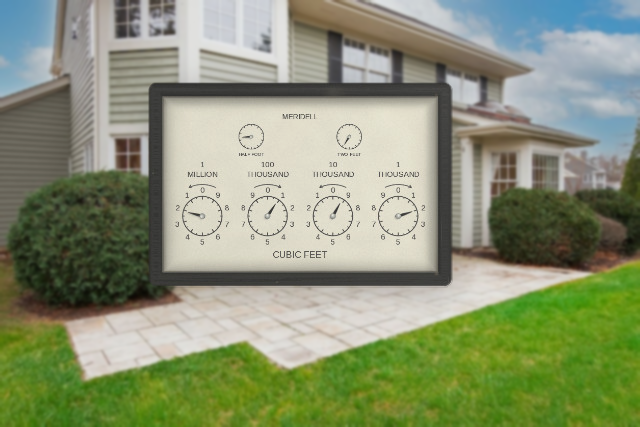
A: 209200 ft³
